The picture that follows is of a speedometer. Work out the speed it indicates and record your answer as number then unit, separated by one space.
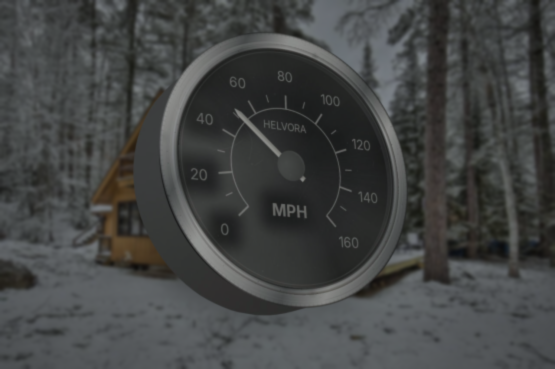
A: 50 mph
